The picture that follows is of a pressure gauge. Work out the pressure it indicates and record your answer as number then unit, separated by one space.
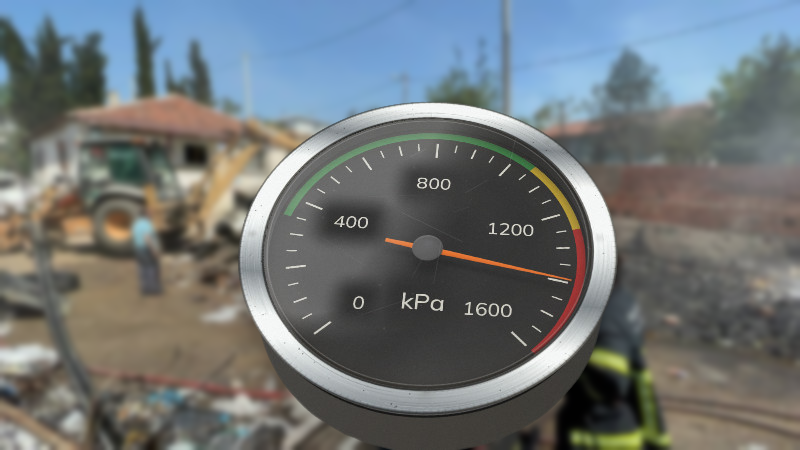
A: 1400 kPa
